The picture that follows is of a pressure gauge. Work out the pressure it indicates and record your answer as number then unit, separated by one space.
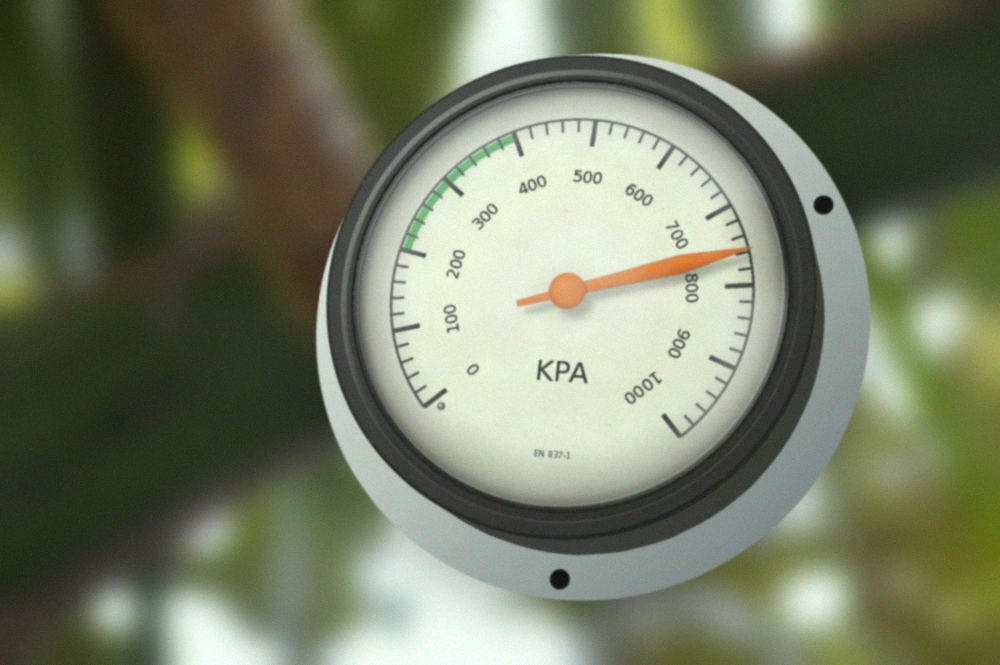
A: 760 kPa
